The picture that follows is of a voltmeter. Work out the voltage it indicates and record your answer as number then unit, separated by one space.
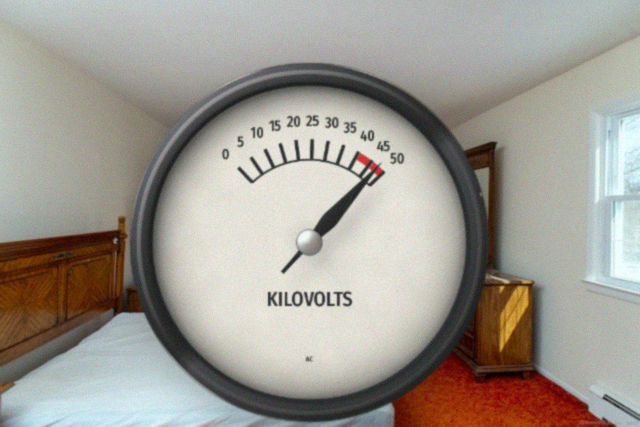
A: 47.5 kV
